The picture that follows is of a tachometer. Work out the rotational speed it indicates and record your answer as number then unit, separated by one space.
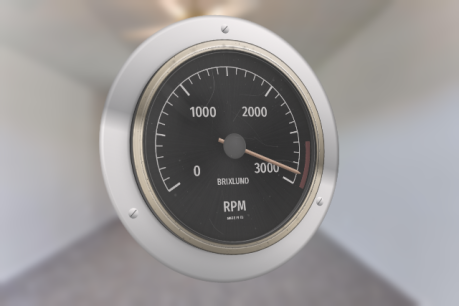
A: 2900 rpm
